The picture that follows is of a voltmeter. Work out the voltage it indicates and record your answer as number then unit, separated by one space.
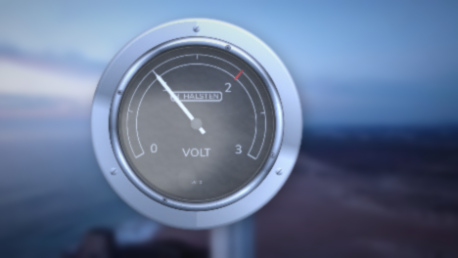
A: 1 V
